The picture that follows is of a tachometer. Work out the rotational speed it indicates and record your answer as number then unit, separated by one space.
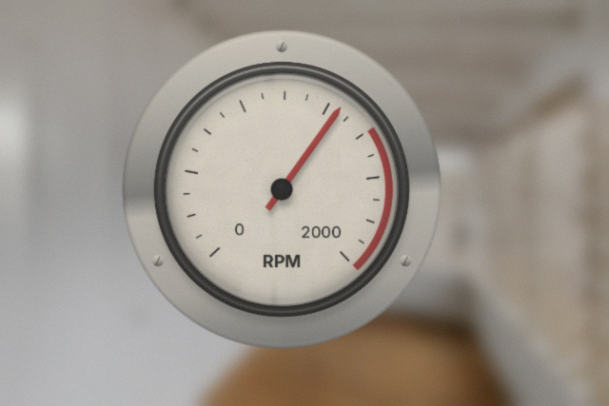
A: 1250 rpm
